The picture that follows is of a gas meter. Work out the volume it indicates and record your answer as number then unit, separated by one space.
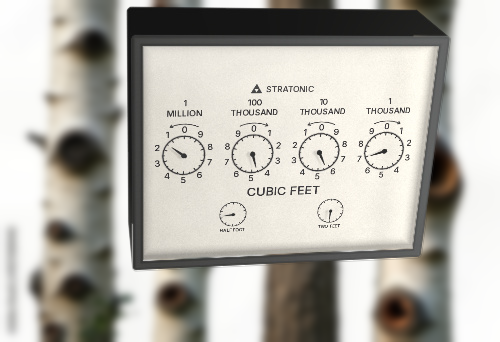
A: 145700 ft³
